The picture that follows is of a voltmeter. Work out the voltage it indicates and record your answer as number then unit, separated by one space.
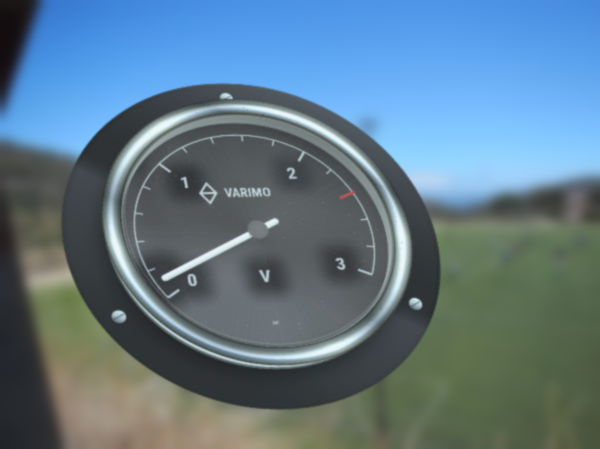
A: 0.1 V
